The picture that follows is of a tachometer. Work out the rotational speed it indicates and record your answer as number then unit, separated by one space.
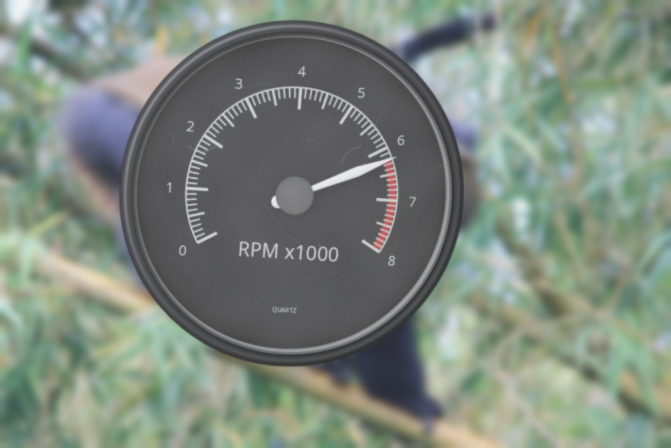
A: 6200 rpm
